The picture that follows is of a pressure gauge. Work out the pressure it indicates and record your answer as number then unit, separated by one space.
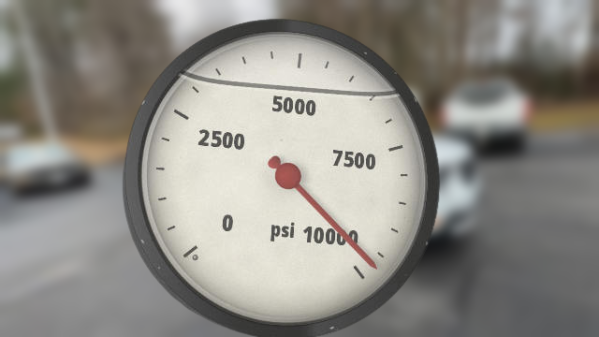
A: 9750 psi
